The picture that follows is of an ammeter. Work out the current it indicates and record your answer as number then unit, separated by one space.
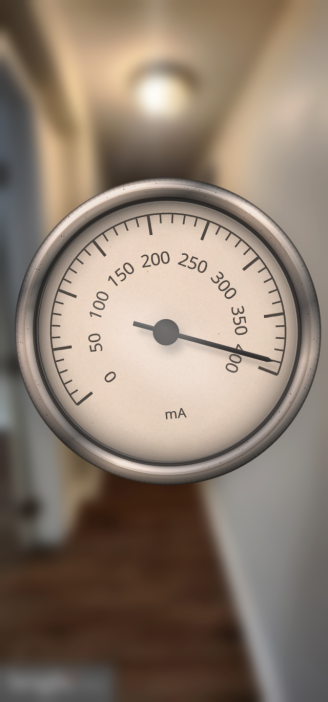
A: 390 mA
